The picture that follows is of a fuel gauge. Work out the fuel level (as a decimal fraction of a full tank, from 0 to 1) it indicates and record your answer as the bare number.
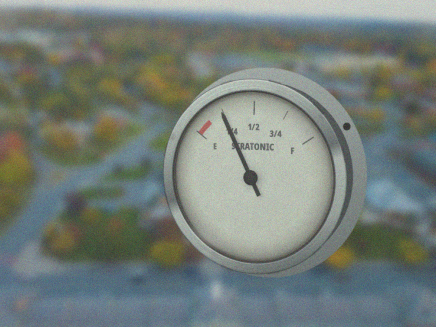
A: 0.25
